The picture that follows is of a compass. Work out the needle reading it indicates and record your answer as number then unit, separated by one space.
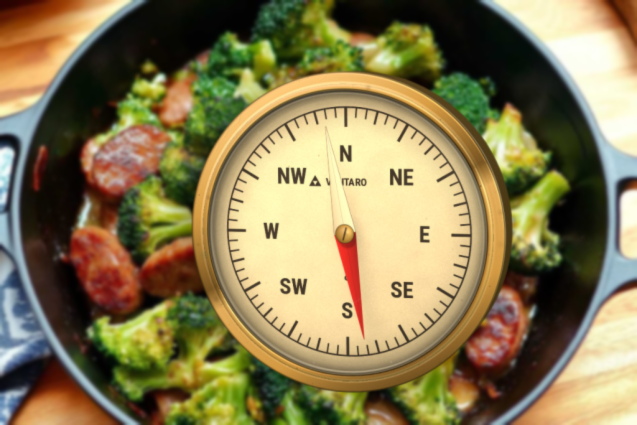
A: 170 °
